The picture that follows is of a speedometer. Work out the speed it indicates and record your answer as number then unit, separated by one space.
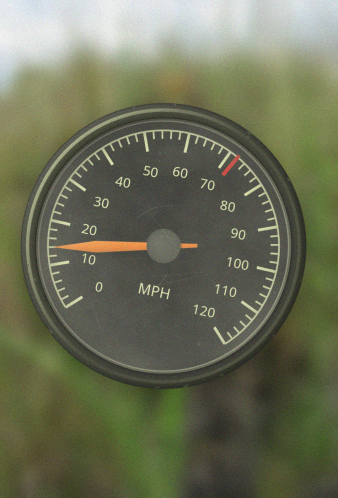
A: 14 mph
